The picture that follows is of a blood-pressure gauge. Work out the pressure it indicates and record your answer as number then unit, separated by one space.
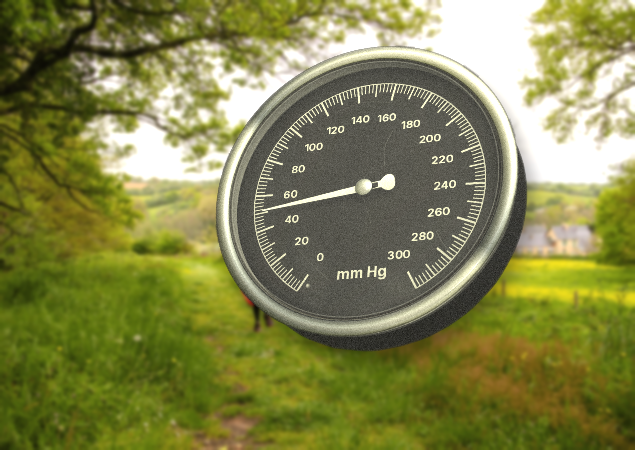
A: 50 mmHg
